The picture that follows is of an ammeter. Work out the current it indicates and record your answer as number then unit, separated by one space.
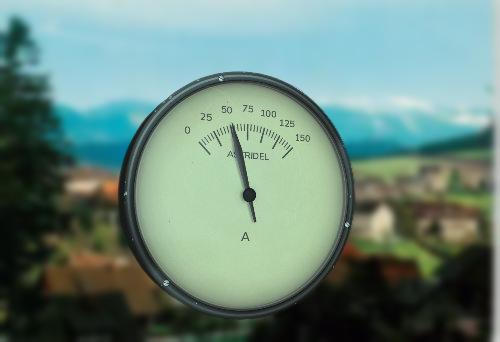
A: 50 A
